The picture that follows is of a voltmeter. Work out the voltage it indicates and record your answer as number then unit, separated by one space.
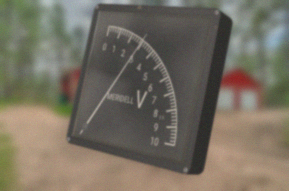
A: 3 V
